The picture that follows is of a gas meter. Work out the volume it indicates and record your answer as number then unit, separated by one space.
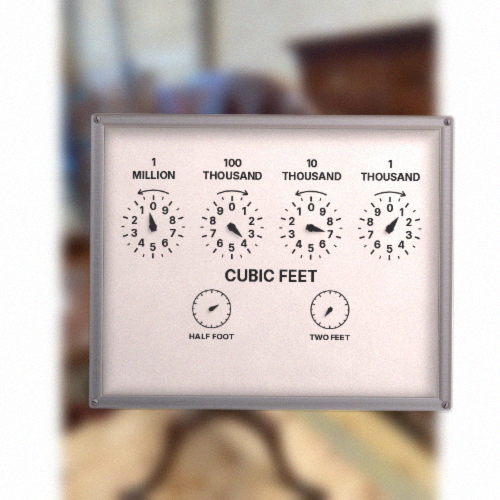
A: 37100 ft³
